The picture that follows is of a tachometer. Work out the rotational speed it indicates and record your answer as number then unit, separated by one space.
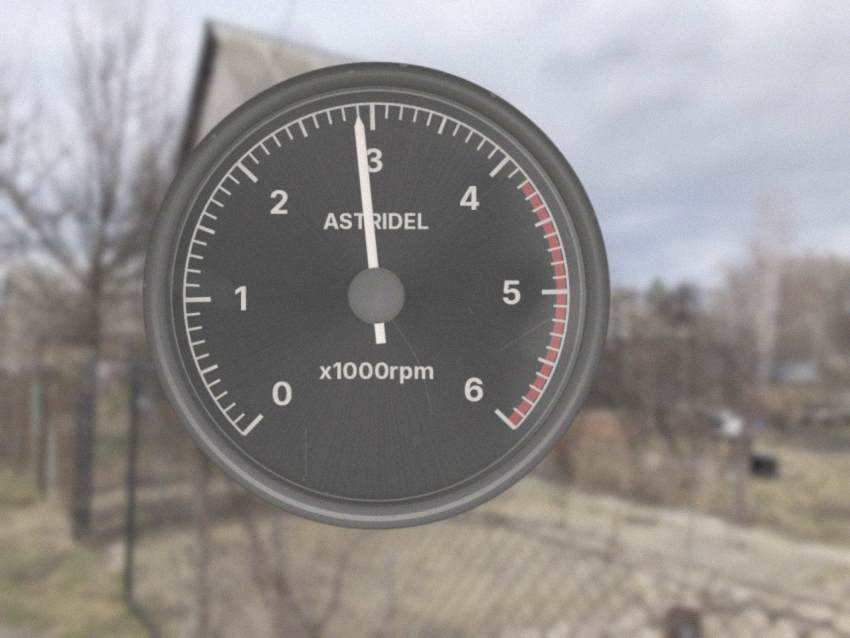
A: 2900 rpm
